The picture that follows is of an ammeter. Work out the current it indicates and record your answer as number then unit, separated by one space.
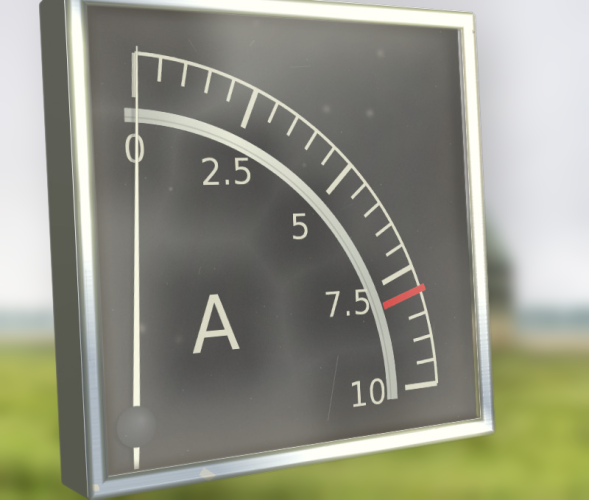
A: 0 A
